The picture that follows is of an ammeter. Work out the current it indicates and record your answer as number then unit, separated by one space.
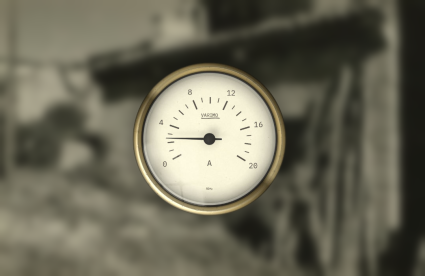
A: 2.5 A
